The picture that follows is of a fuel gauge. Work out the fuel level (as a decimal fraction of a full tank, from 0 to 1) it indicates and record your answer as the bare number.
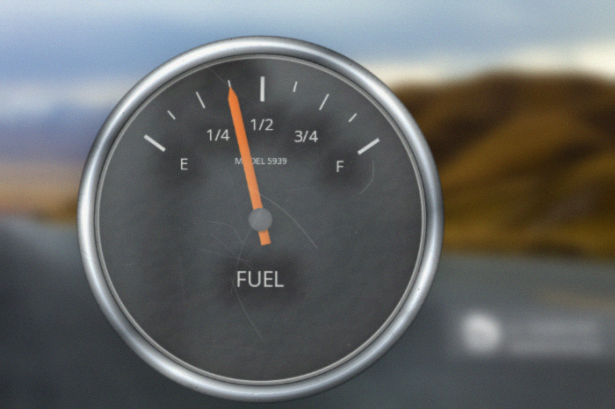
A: 0.375
